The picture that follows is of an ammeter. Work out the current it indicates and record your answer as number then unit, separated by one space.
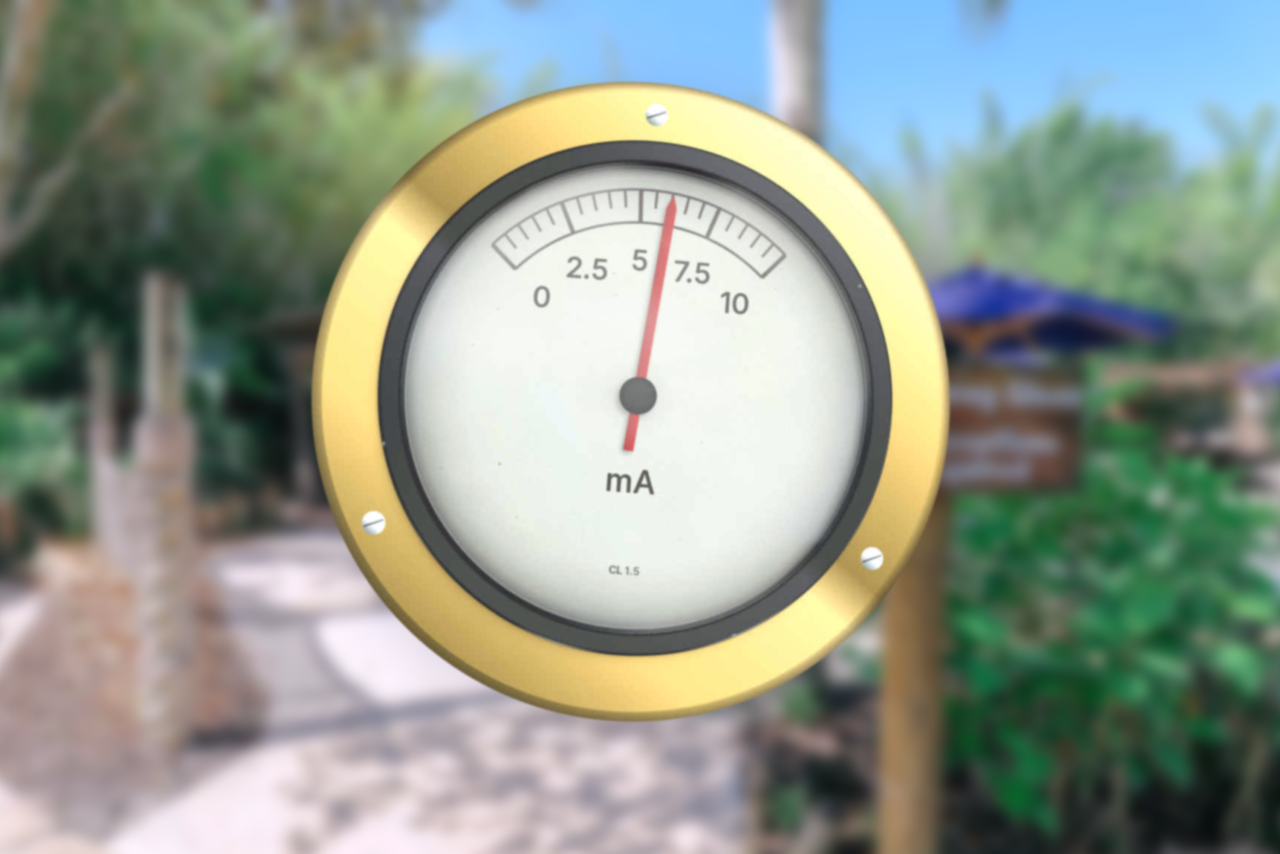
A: 6 mA
